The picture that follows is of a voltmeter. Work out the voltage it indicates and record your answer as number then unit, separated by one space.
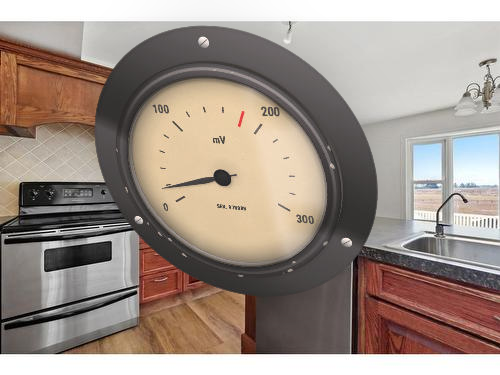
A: 20 mV
